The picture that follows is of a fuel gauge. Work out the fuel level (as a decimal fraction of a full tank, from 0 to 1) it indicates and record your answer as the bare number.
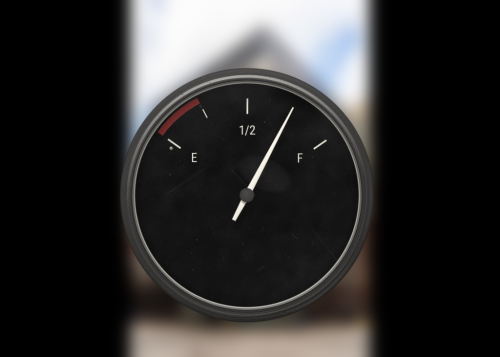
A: 0.75
